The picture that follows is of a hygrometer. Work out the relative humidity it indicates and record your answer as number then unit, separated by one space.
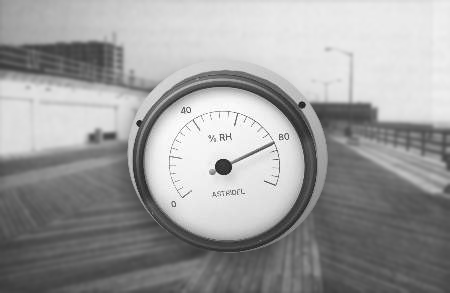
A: 80 %
